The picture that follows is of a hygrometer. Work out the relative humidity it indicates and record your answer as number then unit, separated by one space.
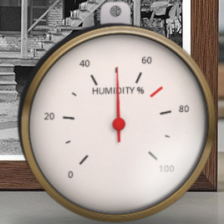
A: 50 %
